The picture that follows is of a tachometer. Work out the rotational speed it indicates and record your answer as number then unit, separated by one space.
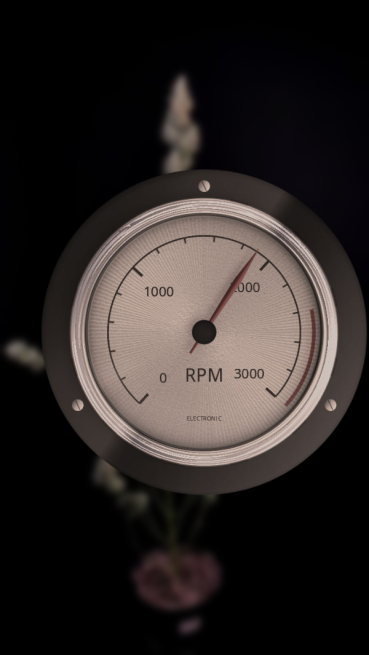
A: 1900 rpm
